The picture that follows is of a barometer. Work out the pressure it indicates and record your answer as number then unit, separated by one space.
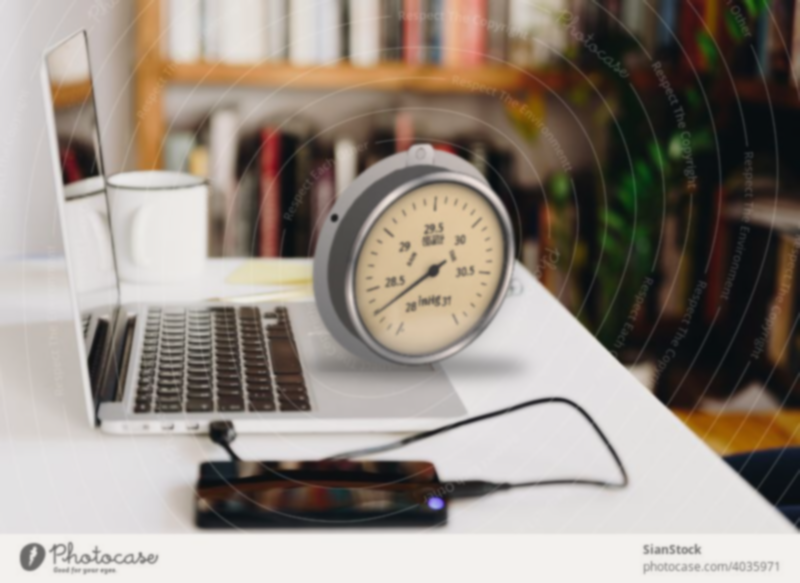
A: 28.3 inHg
